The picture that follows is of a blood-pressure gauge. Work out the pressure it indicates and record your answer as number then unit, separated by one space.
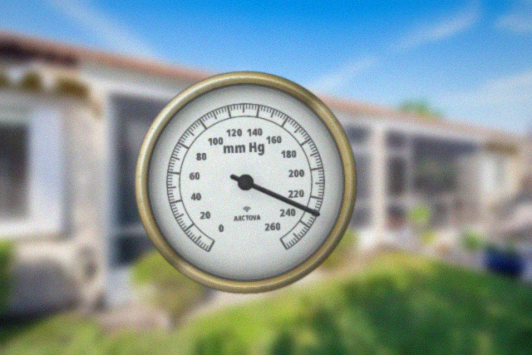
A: 230 mmHg
